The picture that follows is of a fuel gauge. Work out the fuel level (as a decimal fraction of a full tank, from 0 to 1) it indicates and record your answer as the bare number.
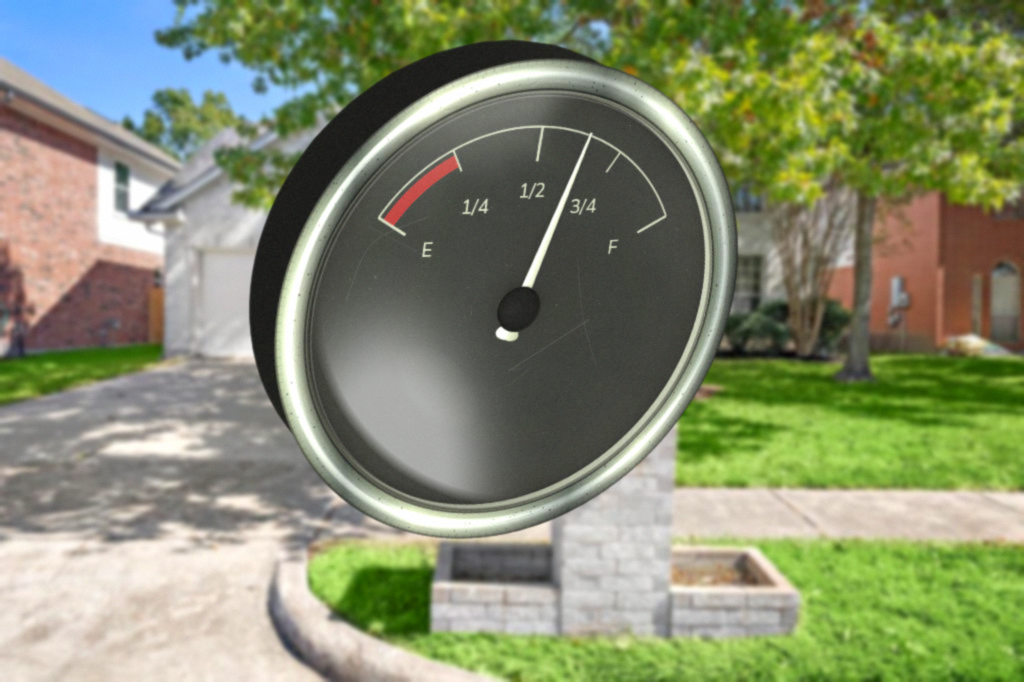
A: 0.625
